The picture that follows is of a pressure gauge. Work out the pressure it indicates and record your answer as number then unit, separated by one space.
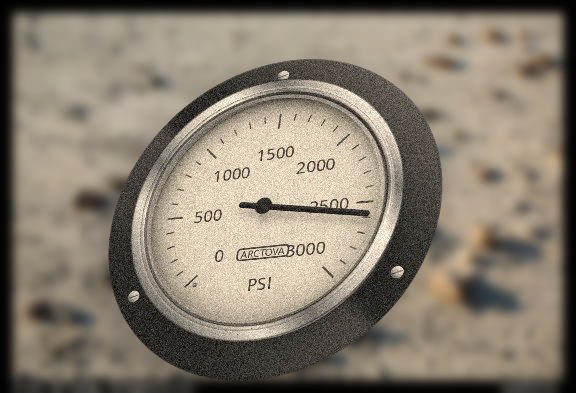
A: 2600 psi
